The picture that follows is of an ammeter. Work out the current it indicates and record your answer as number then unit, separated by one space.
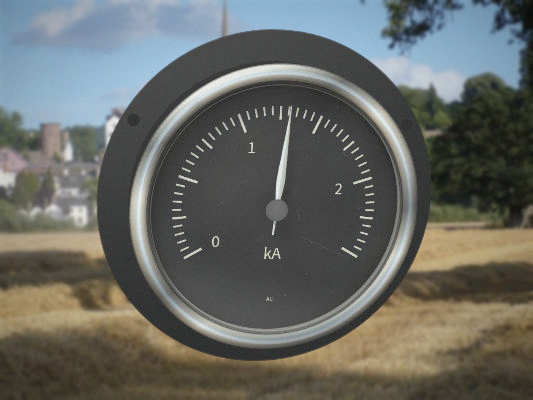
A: 1.3 kA
